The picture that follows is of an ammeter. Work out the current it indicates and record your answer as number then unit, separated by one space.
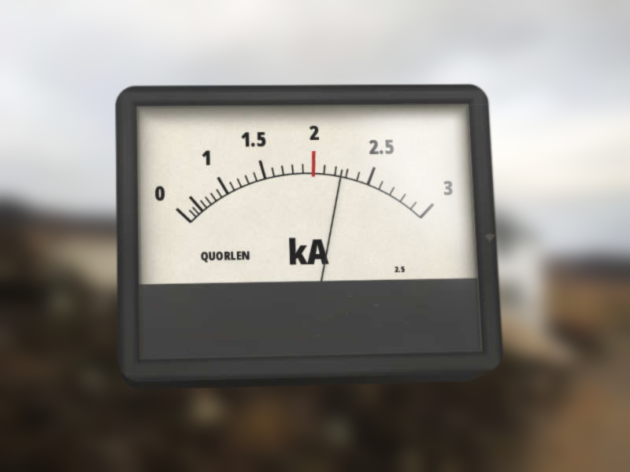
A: 2.25 kA
